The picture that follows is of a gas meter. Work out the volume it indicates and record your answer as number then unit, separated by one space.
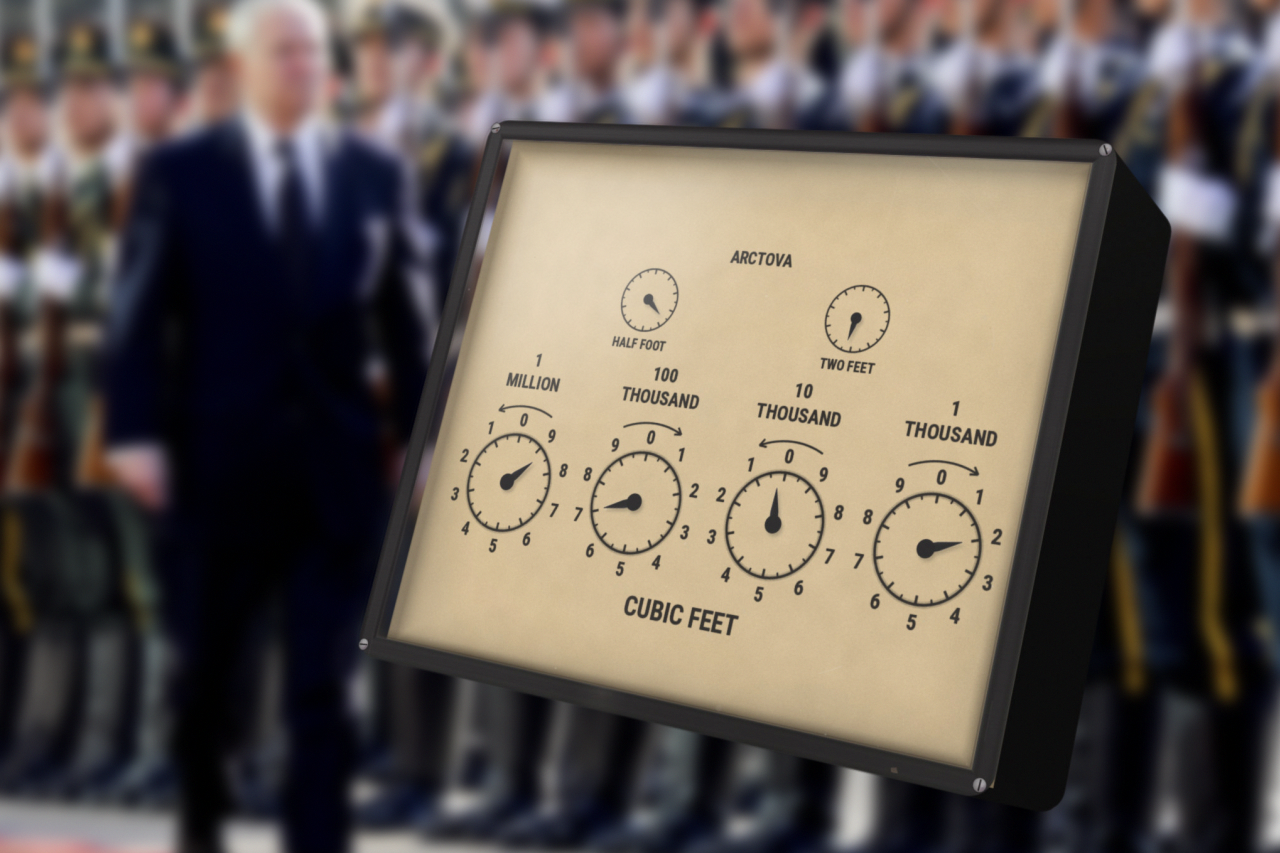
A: 870200 ft³
